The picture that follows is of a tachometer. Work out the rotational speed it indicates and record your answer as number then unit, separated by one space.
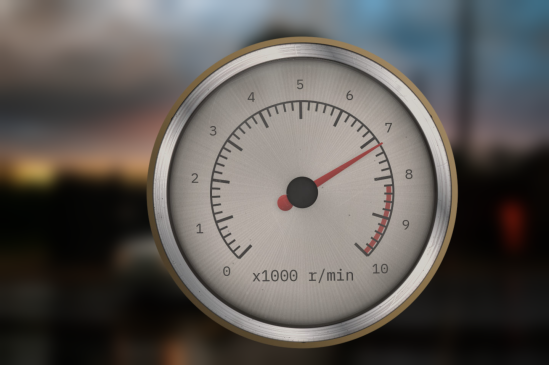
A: 7200 rpm
